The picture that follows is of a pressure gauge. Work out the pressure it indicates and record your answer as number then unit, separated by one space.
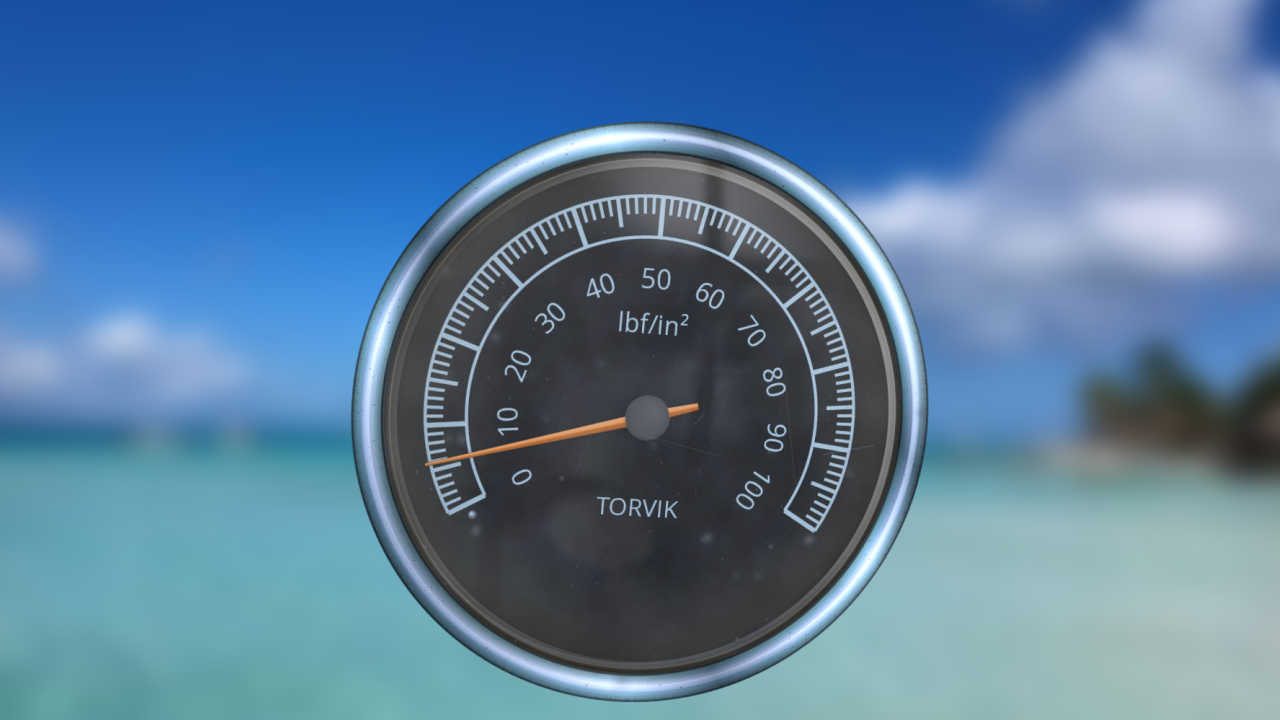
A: 6 psi
